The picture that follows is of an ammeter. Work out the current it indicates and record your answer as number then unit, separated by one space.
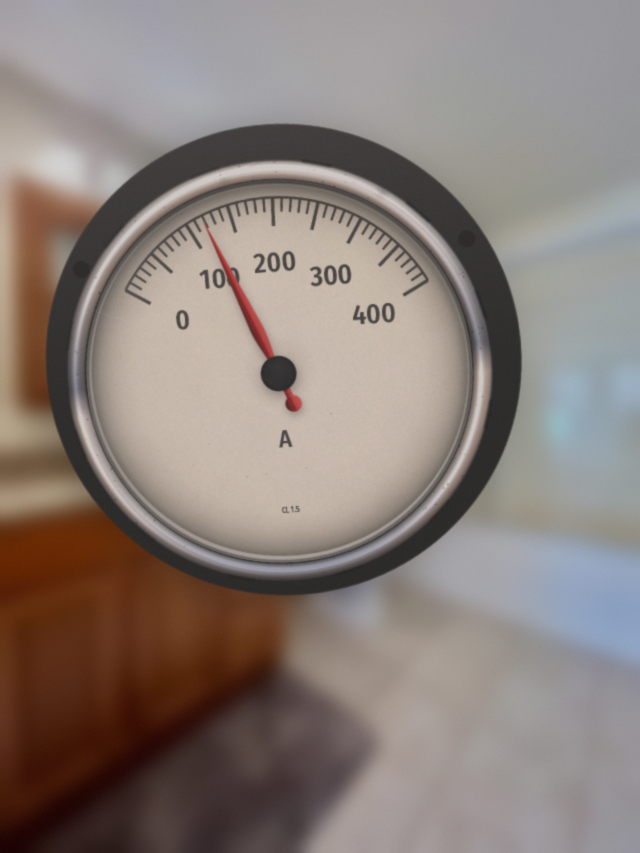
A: 120 A
